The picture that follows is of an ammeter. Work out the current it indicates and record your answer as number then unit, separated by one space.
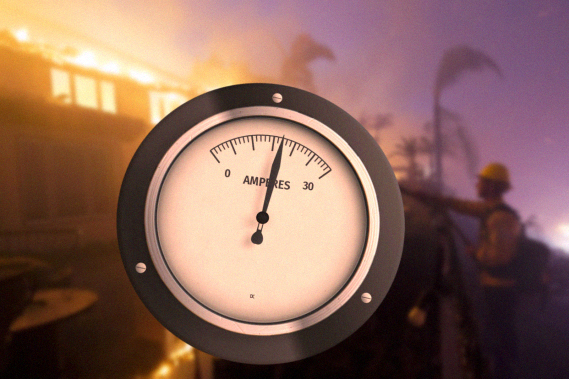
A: 17 A
